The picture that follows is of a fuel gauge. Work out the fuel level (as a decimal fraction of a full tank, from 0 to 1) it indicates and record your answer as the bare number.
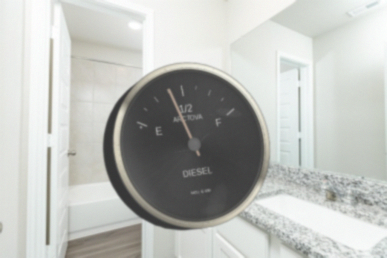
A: 0.375
